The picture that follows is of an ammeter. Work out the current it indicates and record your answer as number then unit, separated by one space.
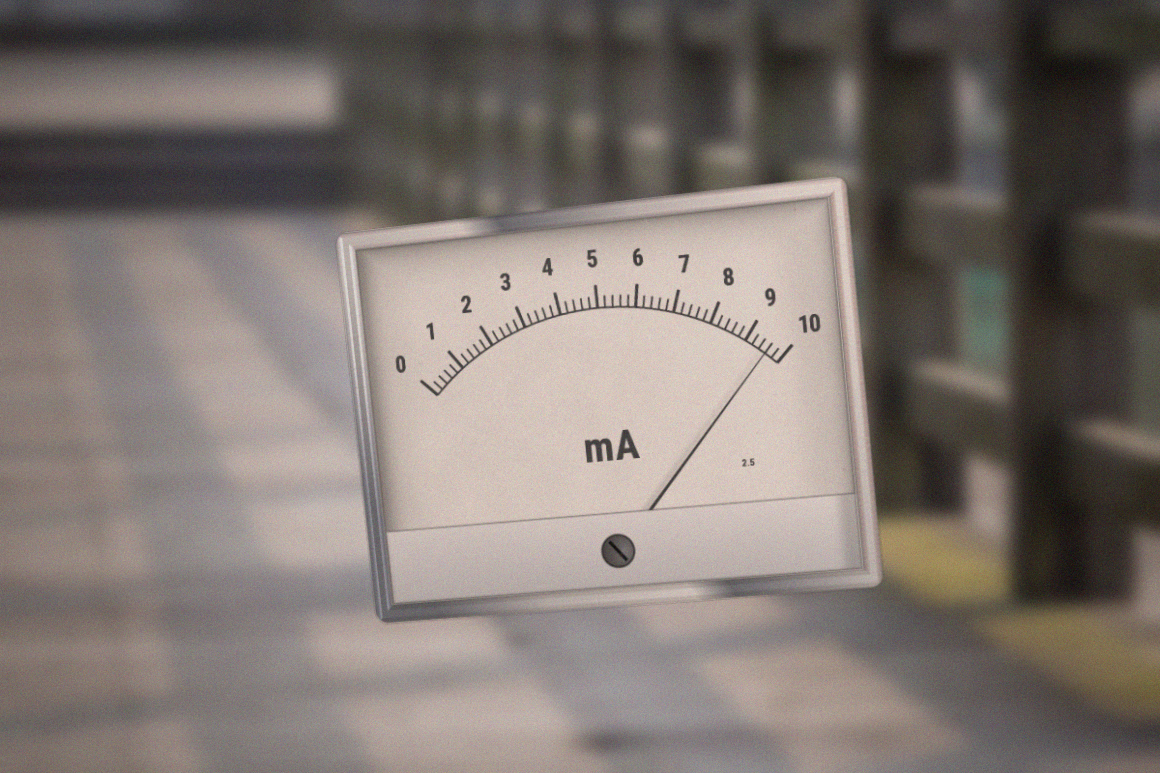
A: 9.6 mA
